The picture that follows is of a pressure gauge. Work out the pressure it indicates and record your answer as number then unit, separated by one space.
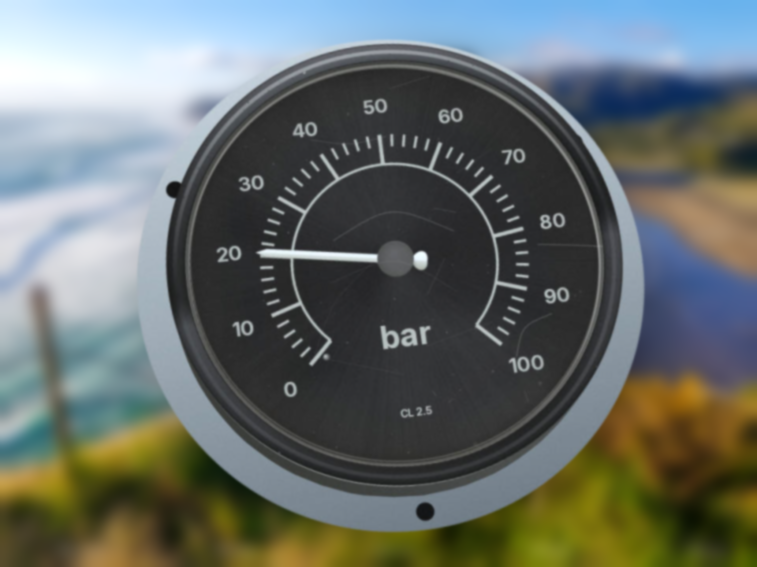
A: 20 bar
